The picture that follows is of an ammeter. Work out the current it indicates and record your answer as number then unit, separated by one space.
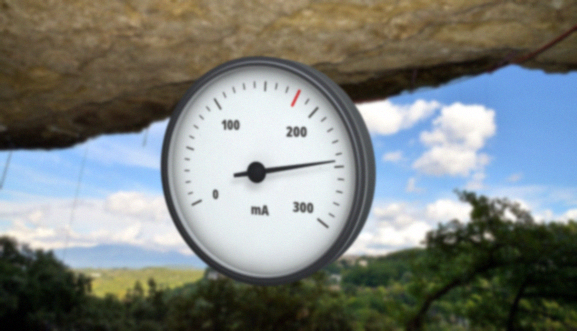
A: 245 mA
